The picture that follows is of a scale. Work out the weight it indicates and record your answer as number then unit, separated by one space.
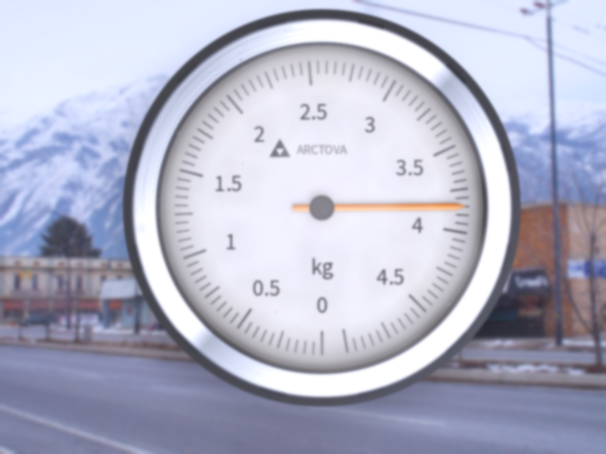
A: 3.85 kg
